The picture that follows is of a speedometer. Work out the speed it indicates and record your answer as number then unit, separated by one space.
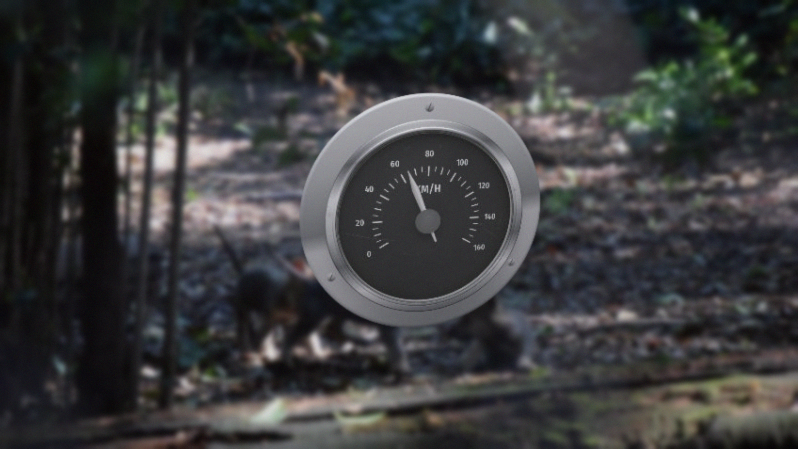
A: 65 km/h
